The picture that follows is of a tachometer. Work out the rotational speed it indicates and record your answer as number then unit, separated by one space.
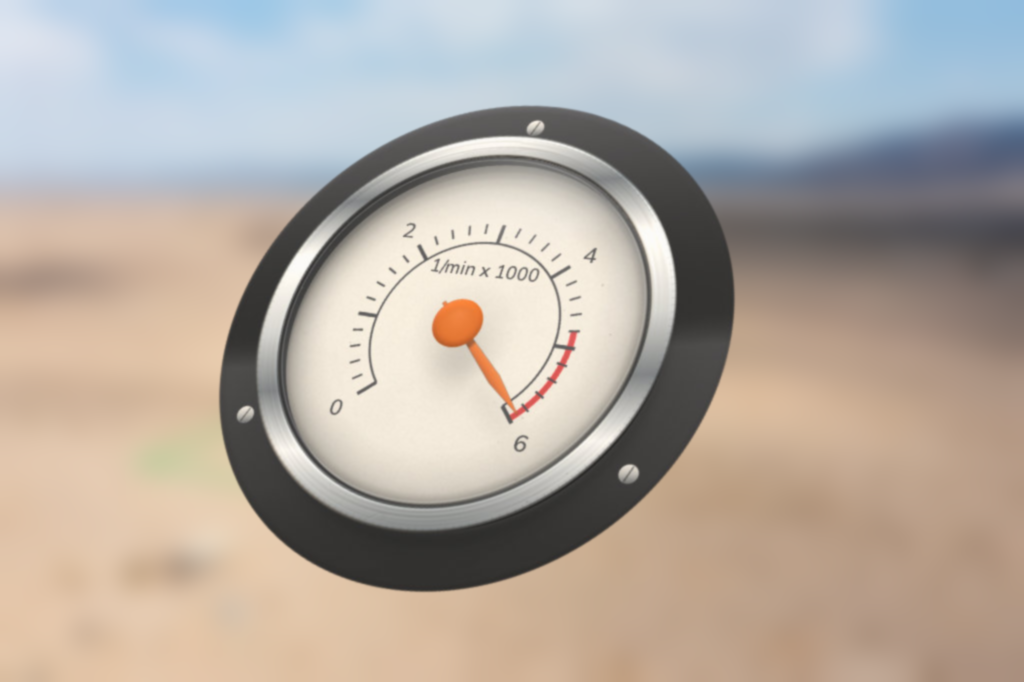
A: 5900 rpm
